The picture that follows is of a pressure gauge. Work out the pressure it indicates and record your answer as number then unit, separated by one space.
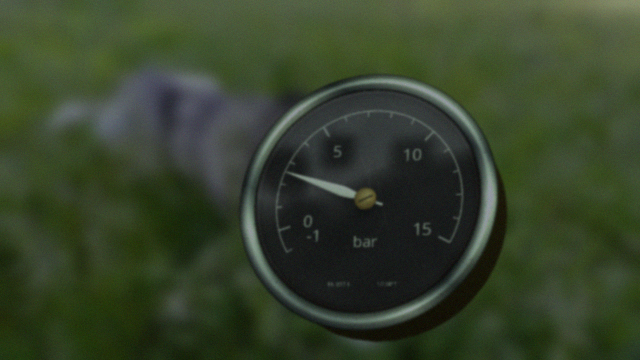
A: 2.5 bar
